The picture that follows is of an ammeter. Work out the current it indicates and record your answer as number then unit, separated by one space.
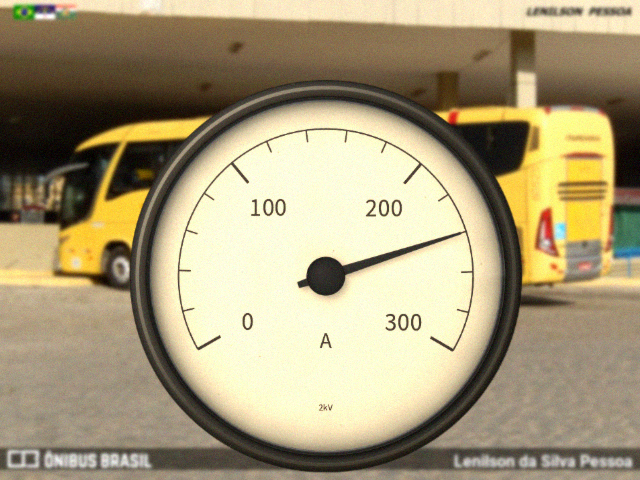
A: 240 A
